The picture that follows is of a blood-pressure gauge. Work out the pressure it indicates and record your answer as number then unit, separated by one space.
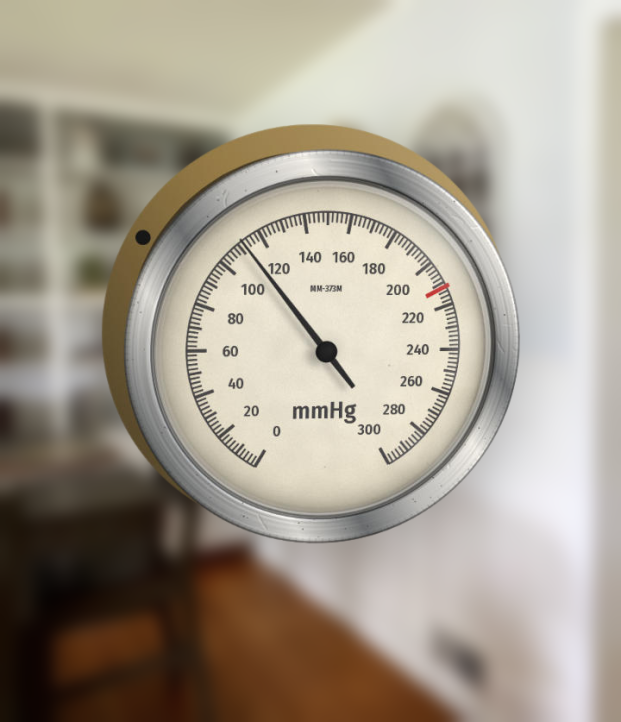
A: 112 mmHg
